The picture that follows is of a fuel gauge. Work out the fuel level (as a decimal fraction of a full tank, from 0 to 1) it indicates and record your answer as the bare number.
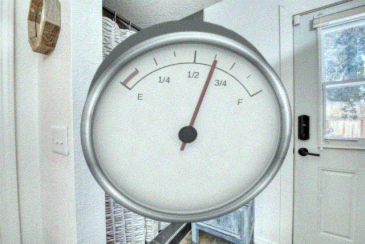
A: 0.625
